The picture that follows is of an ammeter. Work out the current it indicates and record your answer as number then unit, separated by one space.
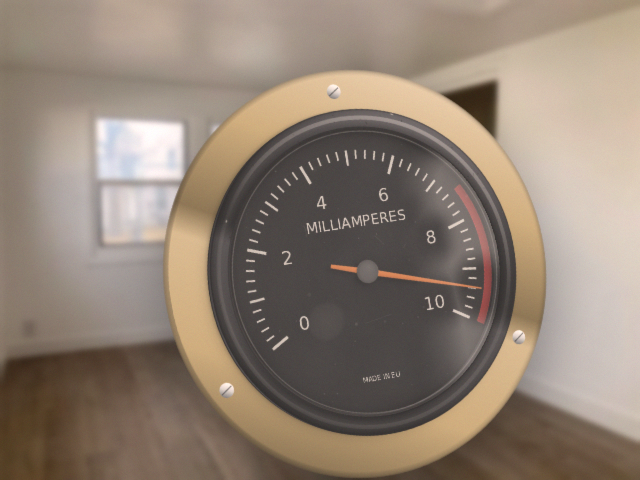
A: 9.4 mA
